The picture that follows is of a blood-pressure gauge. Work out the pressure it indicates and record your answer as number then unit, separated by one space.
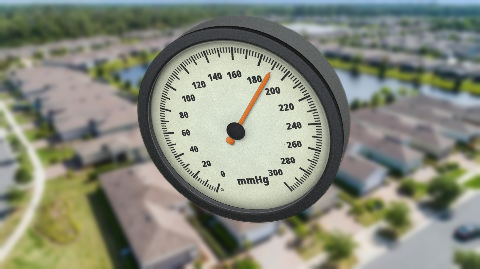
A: 190 mmHg
